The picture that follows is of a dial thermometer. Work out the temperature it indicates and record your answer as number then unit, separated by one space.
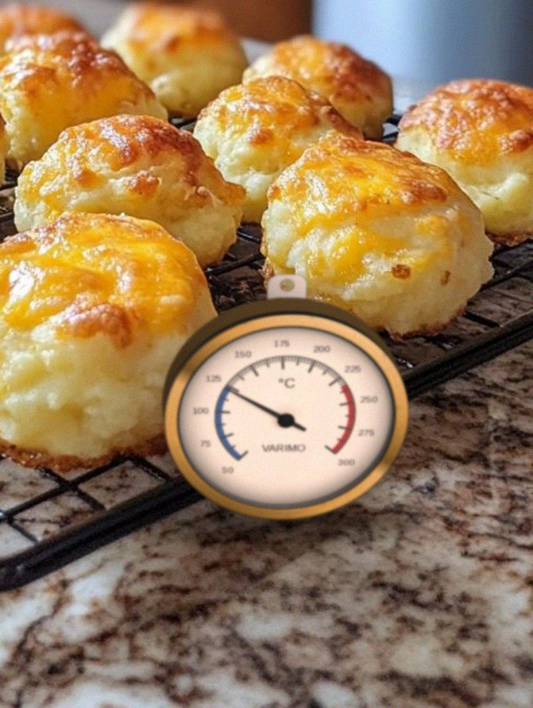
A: 125 °C
